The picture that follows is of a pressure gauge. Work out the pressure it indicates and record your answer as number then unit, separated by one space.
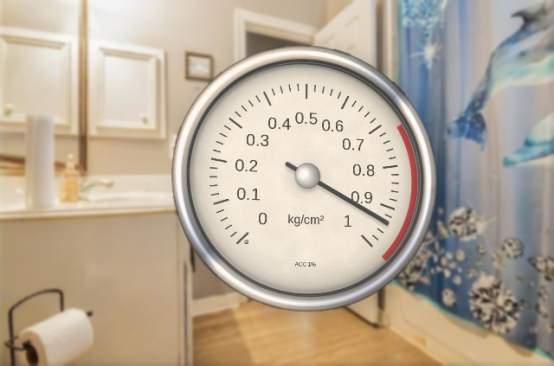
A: 0.94 kg/cm²
